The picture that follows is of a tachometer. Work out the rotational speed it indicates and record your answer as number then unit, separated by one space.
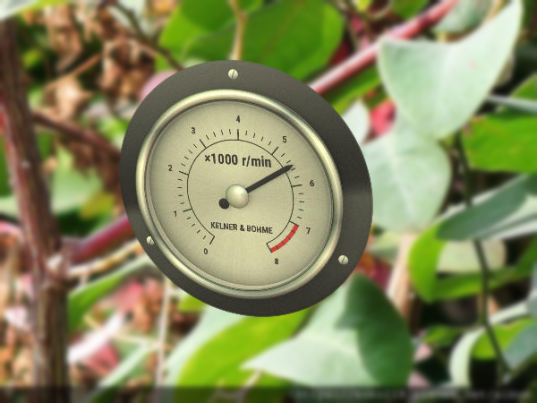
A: 5500 rpm
